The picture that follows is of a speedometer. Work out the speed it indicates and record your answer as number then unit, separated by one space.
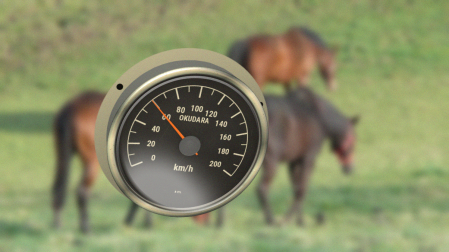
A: 60 km/h
